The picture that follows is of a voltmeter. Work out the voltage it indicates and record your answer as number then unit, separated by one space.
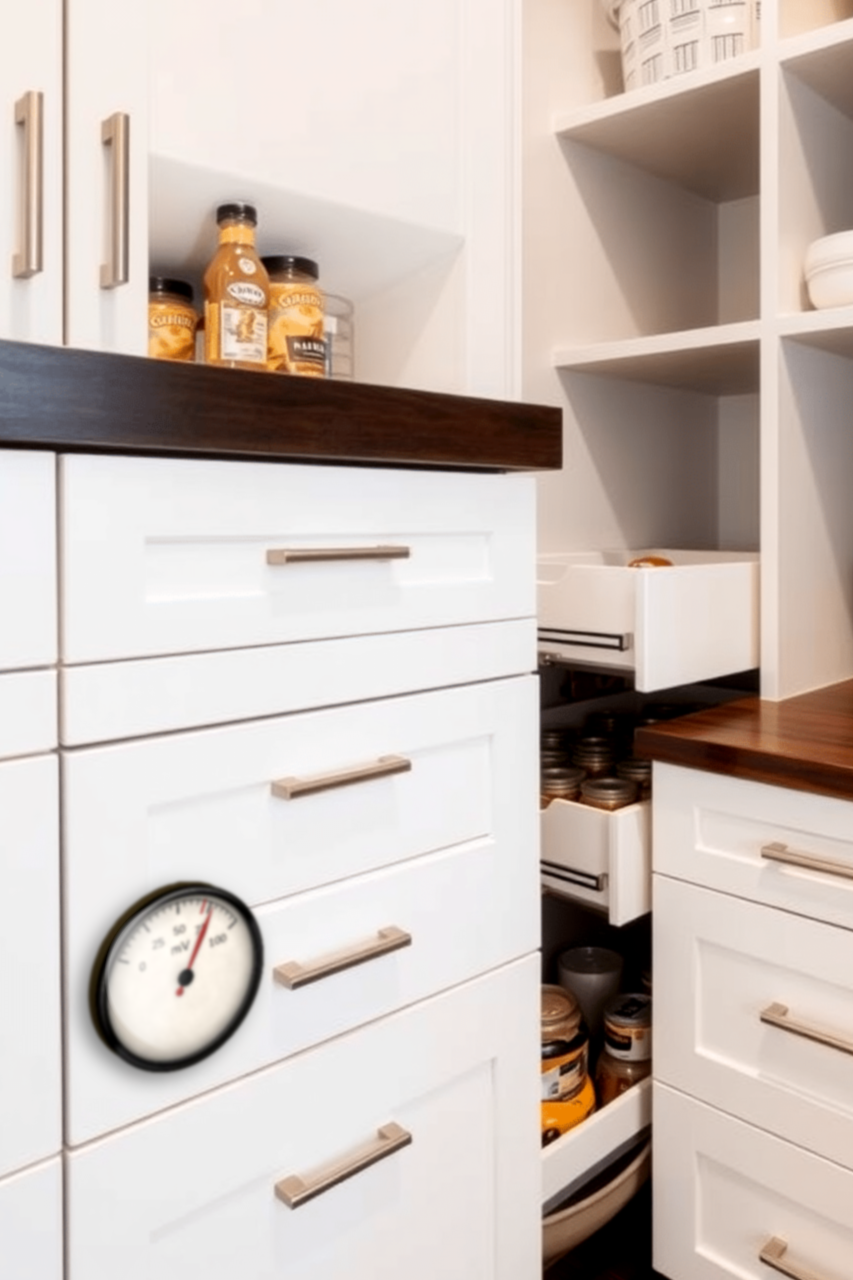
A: 75 mV
